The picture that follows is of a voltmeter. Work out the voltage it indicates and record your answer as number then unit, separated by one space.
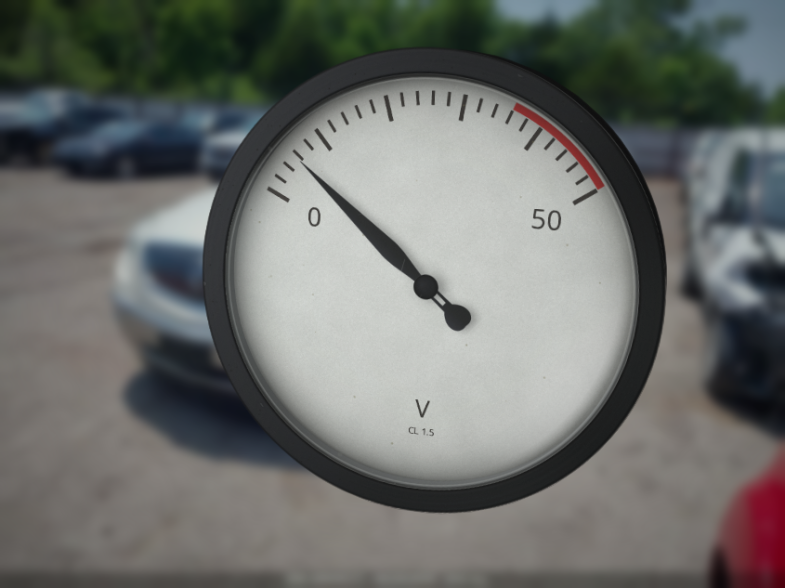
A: 6 V
